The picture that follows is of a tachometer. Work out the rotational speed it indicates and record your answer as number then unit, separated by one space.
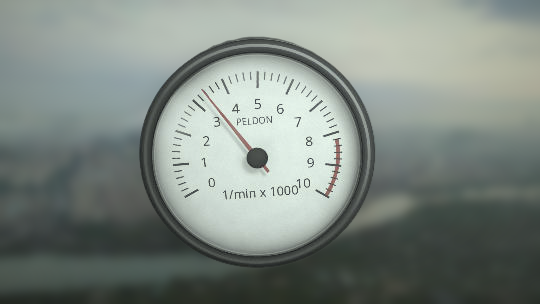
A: 3400 rpm
